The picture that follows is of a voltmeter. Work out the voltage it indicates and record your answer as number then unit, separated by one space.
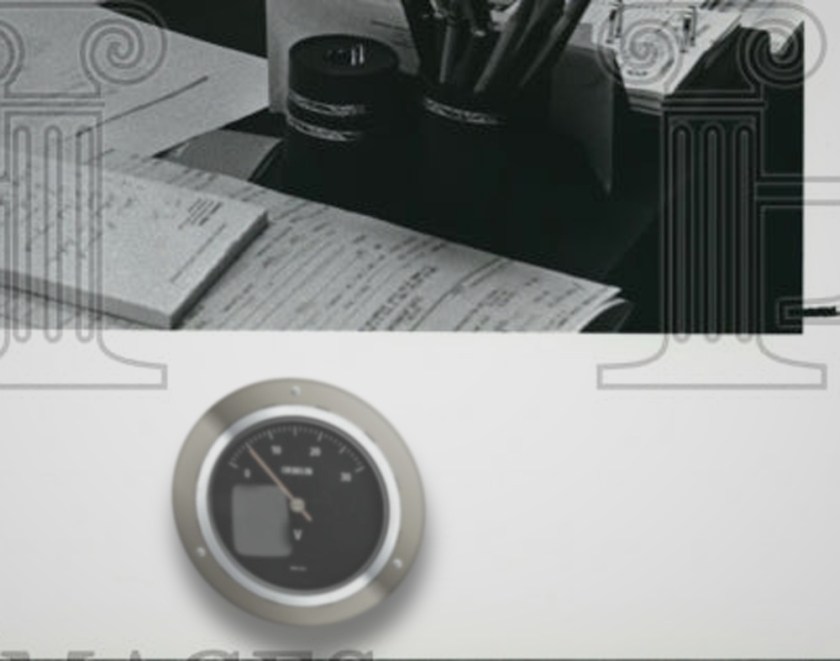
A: 5 V
